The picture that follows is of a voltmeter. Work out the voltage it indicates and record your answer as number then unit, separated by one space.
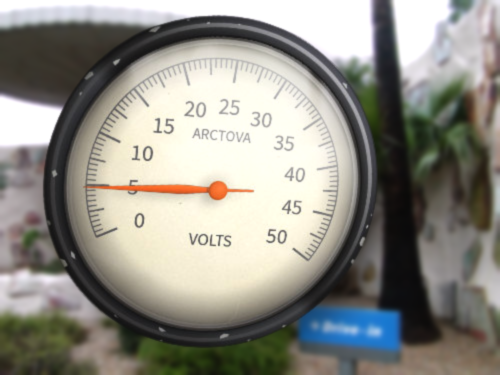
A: 5 V
